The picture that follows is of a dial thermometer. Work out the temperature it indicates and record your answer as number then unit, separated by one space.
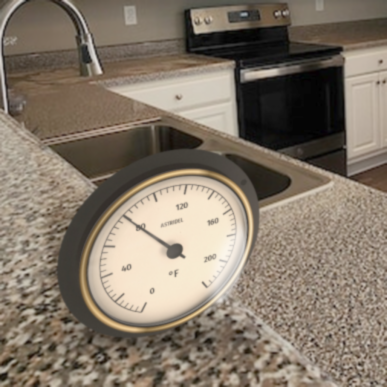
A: 80 °F
